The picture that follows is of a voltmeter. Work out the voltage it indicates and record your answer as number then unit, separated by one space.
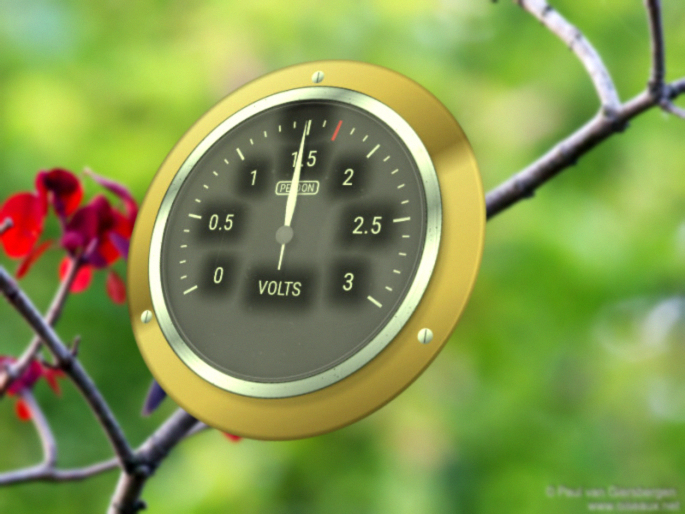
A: 1.5 V
